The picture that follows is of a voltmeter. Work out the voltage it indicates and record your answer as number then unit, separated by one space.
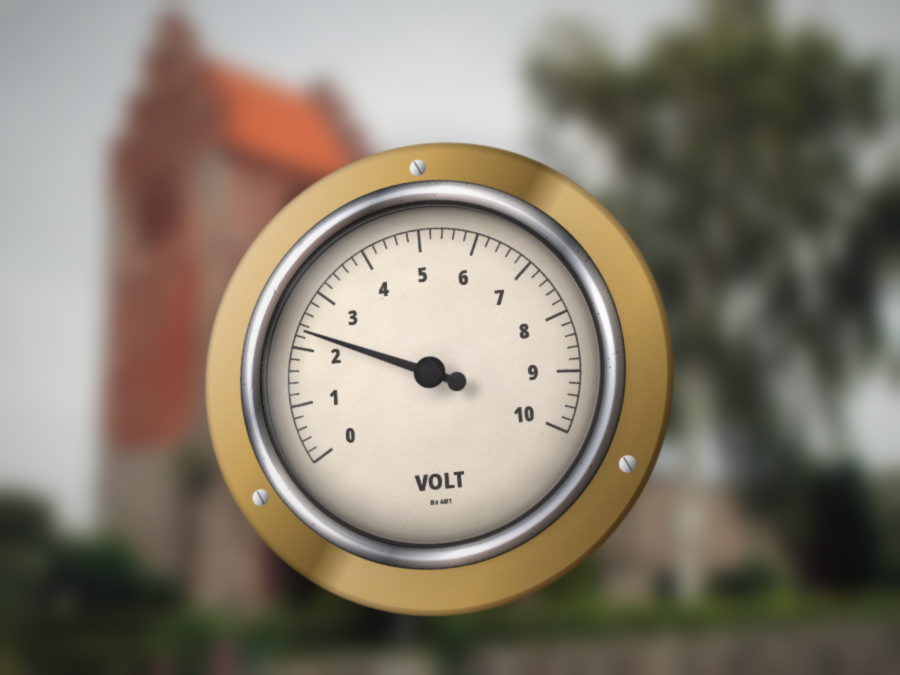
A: 2.3 V
